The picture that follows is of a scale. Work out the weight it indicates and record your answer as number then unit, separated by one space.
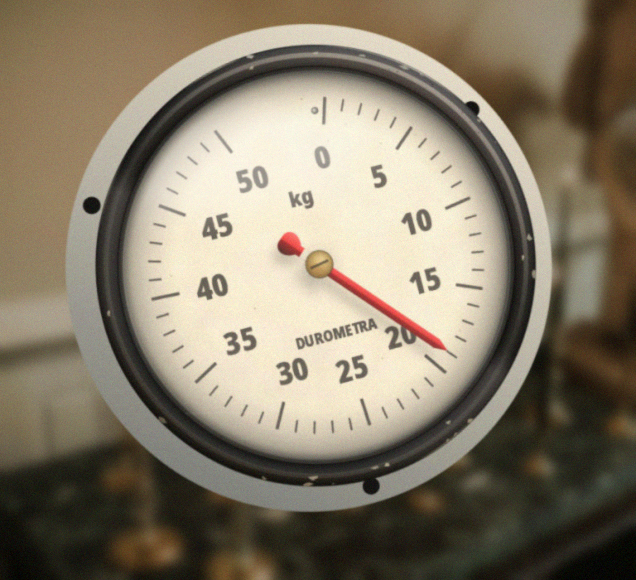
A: 19 kg
